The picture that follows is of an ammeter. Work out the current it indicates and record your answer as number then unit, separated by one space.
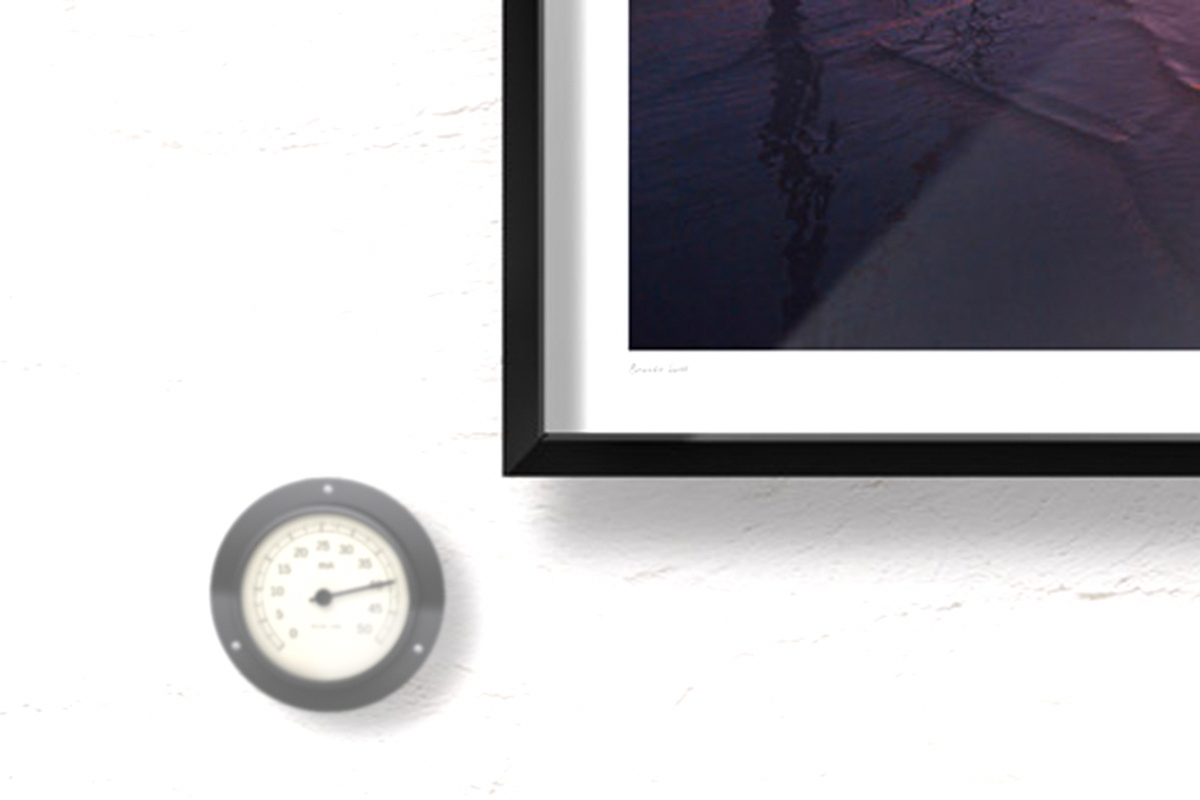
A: 40 mA
